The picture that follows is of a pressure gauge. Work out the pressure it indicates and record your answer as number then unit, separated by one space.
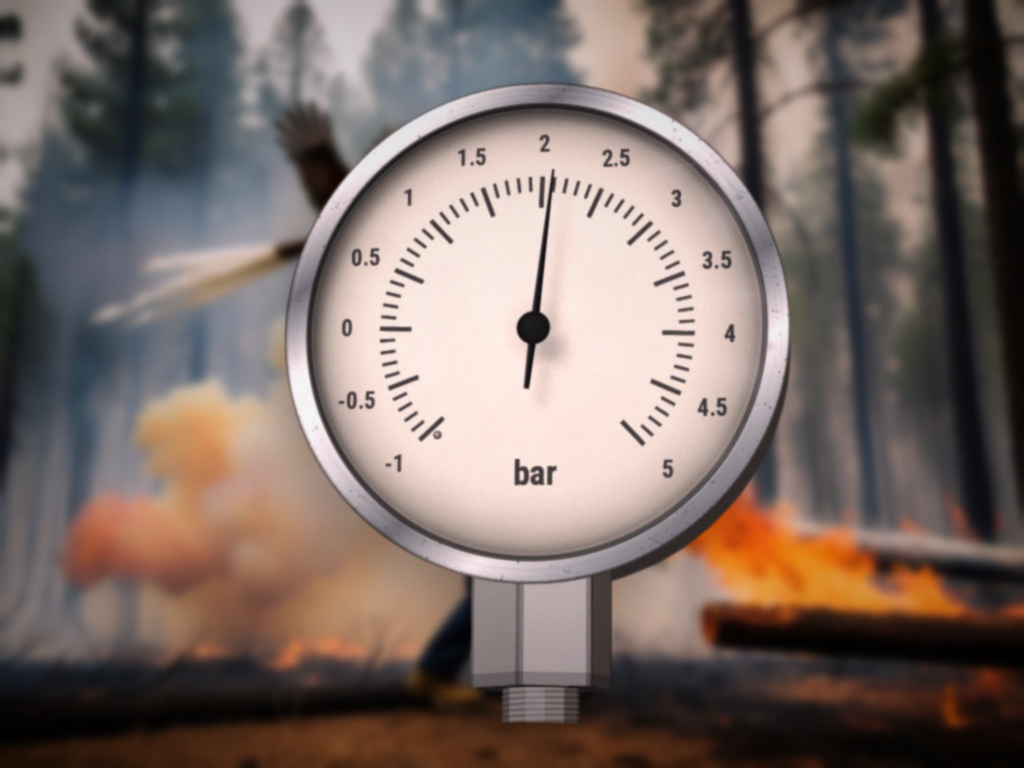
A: 2.1 bar
